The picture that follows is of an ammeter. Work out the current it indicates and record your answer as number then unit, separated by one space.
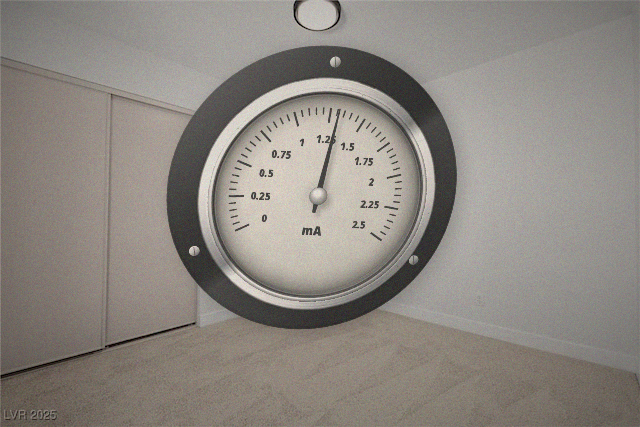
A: 1.3 mA
